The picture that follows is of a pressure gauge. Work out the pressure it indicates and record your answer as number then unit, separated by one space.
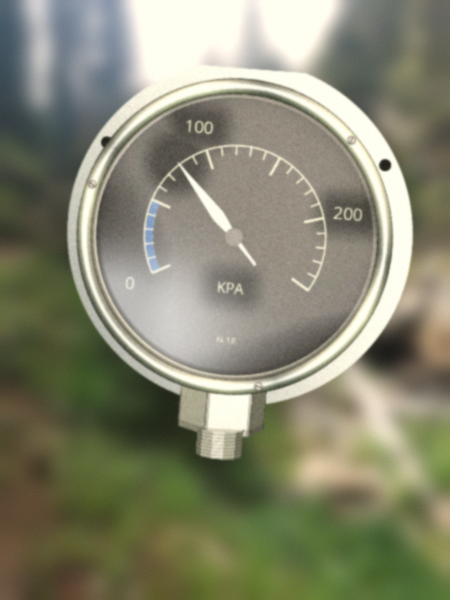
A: 80 kPa
